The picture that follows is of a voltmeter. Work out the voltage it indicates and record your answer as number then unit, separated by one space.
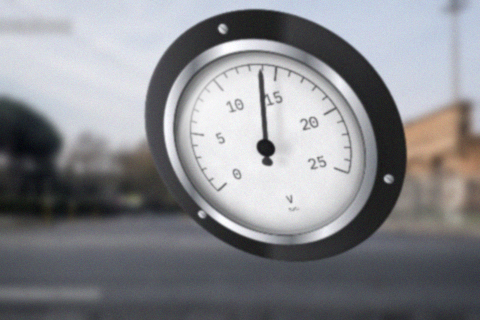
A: 14 V
